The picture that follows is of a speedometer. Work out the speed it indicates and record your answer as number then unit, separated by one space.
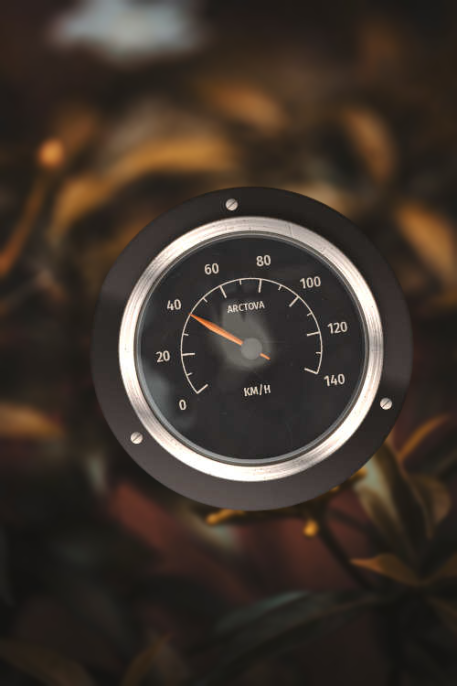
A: 40 km/h
